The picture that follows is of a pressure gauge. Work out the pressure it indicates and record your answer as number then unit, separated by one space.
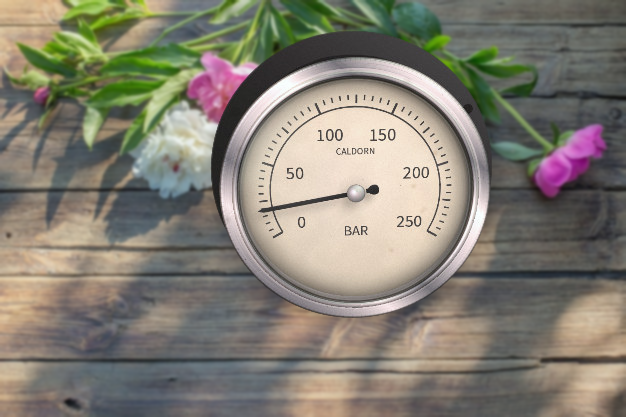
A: 20 bar
